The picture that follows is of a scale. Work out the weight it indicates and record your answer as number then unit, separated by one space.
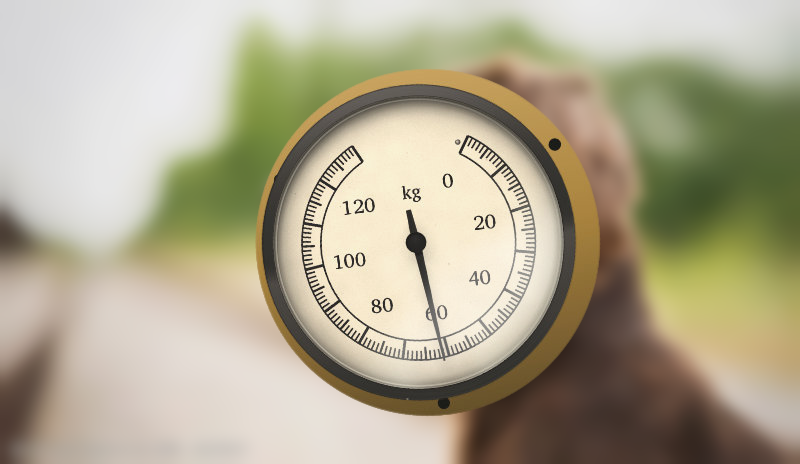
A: 61 kg
